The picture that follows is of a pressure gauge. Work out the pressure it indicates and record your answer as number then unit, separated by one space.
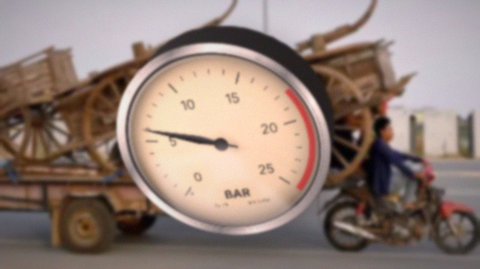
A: 6 bar
